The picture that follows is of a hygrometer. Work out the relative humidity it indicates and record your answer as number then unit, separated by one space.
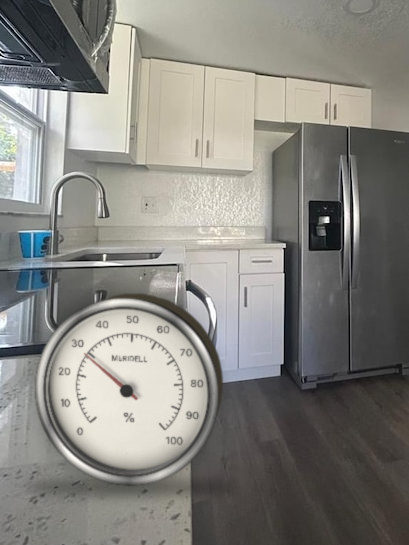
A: 30 %
